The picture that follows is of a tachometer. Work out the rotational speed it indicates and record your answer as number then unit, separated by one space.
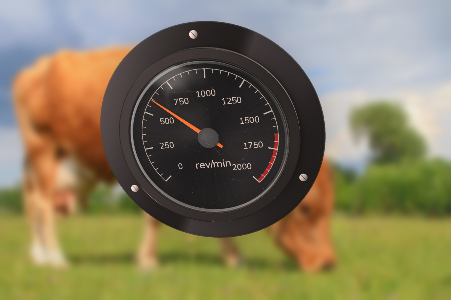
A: 600 rpm
